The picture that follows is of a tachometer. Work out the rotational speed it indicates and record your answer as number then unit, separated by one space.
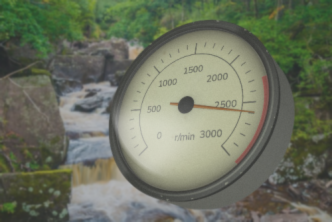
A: 2600 rpm
